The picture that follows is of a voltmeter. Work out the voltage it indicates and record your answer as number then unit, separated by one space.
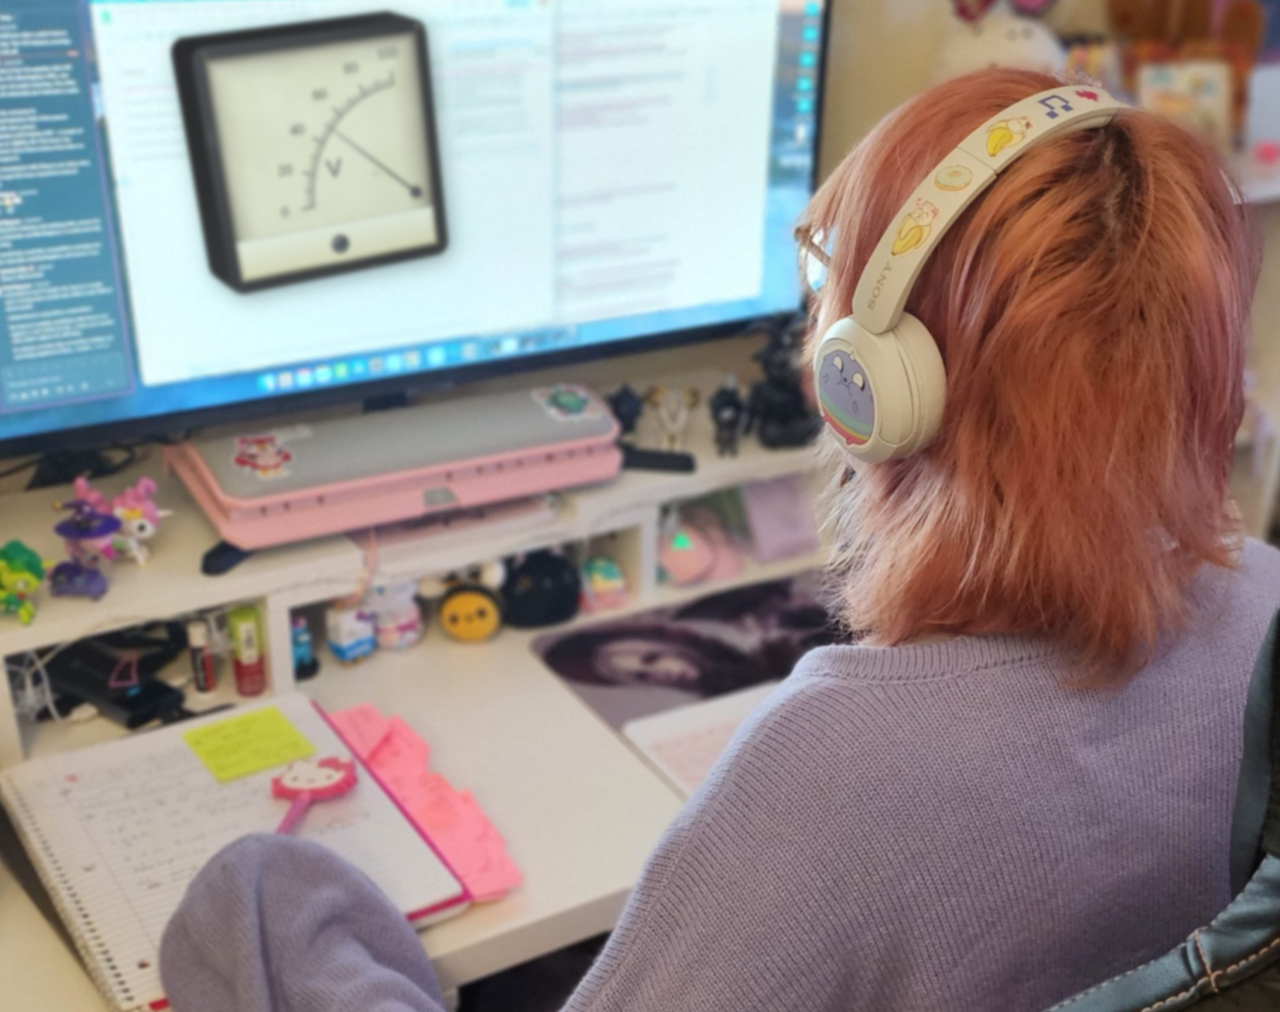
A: 50 V
